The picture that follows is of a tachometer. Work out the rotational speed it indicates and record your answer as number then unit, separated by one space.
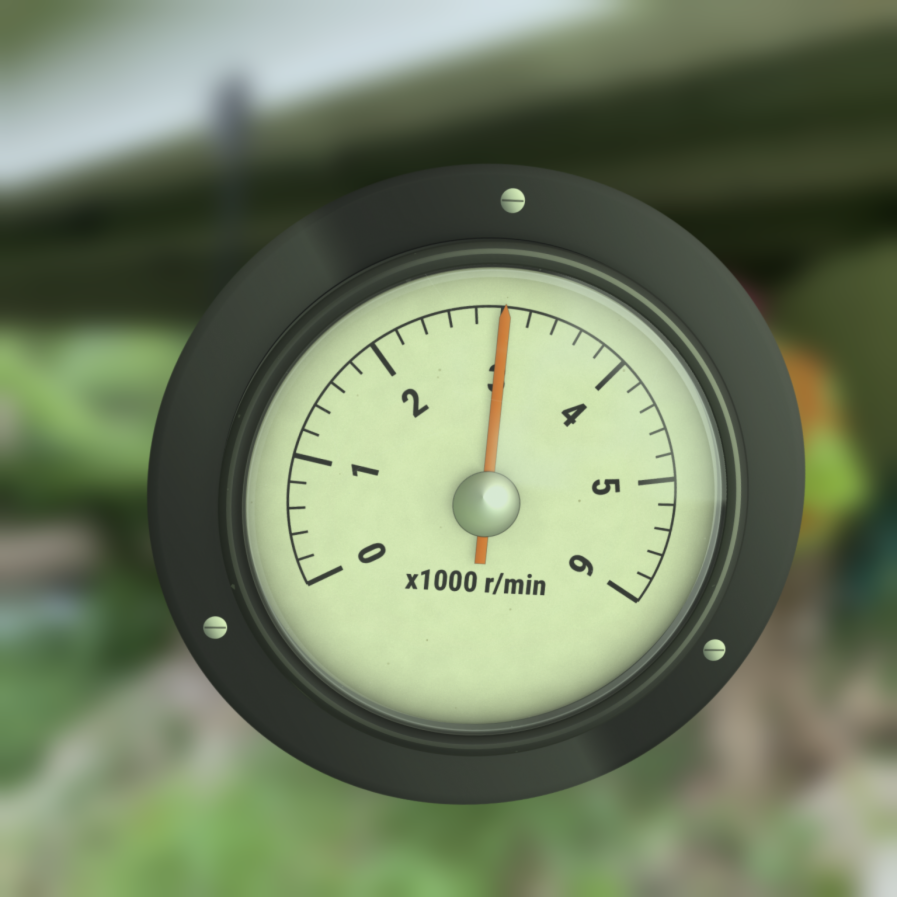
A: 3000 rpm
